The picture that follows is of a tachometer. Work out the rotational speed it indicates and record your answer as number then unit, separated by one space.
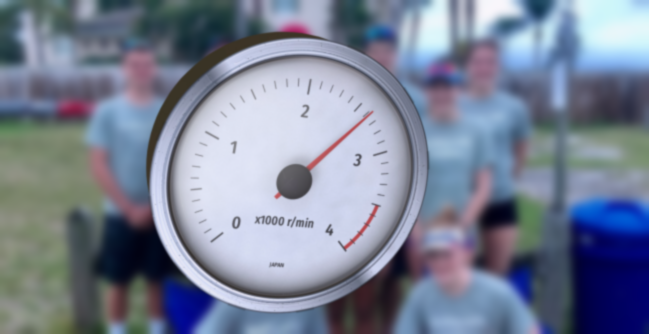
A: 2600 rpm
